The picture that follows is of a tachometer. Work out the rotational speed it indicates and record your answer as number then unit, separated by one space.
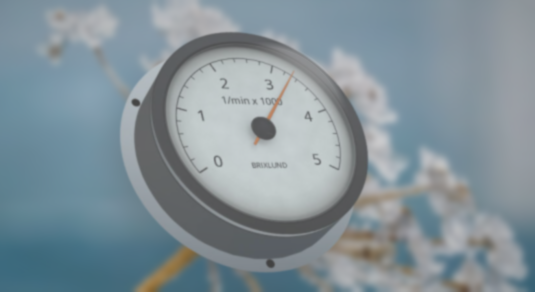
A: 3300 rpm
